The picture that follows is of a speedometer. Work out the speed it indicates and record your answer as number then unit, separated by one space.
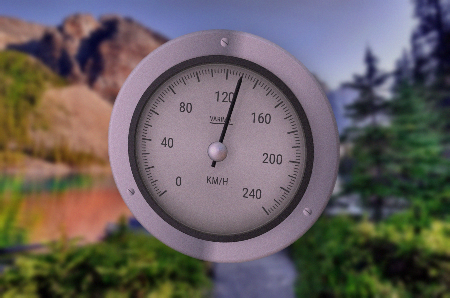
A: 130 km/h
